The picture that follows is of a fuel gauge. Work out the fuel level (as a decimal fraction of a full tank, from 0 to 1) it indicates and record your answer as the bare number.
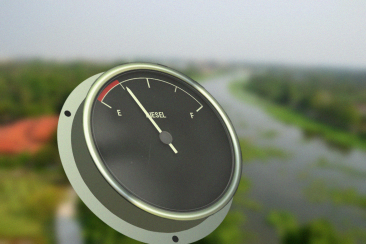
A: 0.25
